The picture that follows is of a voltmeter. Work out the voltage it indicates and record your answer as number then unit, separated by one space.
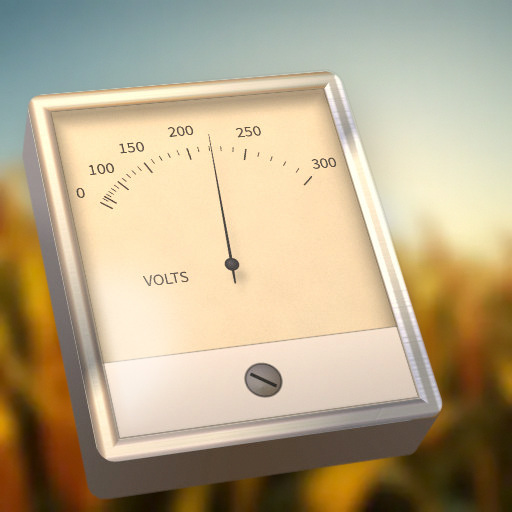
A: 220 V
